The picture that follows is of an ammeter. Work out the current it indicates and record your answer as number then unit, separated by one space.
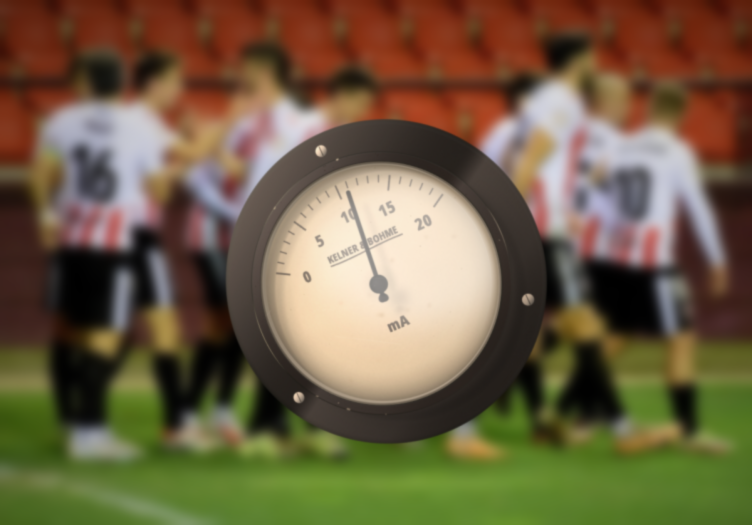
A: 11 mA
